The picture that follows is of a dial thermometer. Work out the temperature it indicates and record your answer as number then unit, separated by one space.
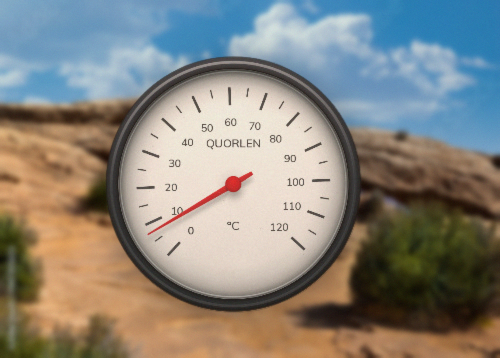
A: 7.5 °C
